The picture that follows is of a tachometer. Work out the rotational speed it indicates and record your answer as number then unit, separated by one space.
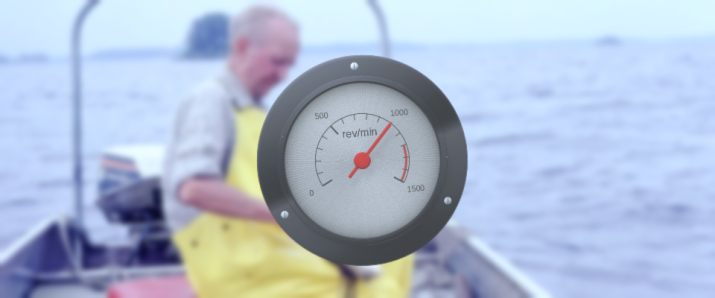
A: 1000 rpm
